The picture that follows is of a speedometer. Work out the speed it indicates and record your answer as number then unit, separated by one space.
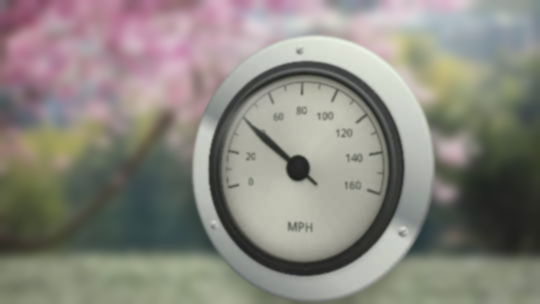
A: 40 mph
